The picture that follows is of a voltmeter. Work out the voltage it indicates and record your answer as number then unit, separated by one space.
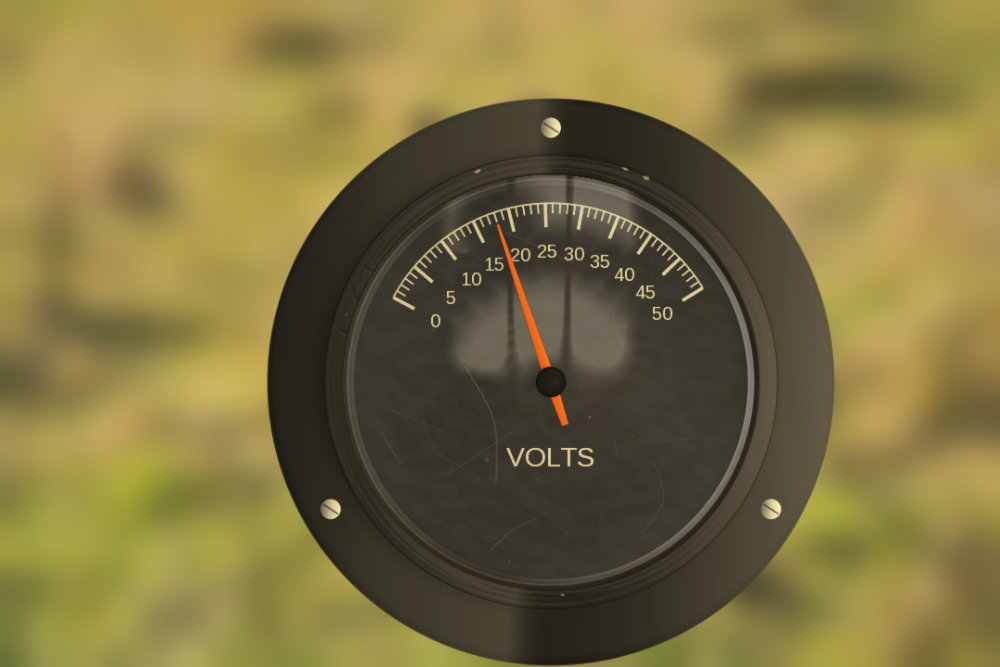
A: 18 V
